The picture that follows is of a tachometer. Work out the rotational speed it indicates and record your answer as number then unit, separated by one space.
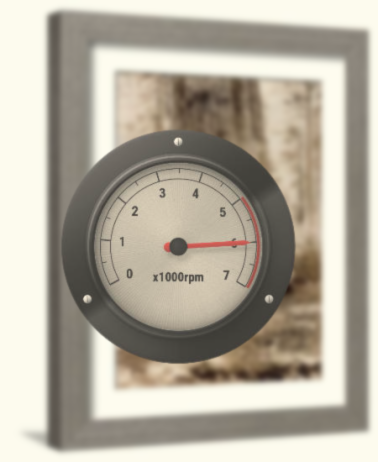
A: 6000 rpm
